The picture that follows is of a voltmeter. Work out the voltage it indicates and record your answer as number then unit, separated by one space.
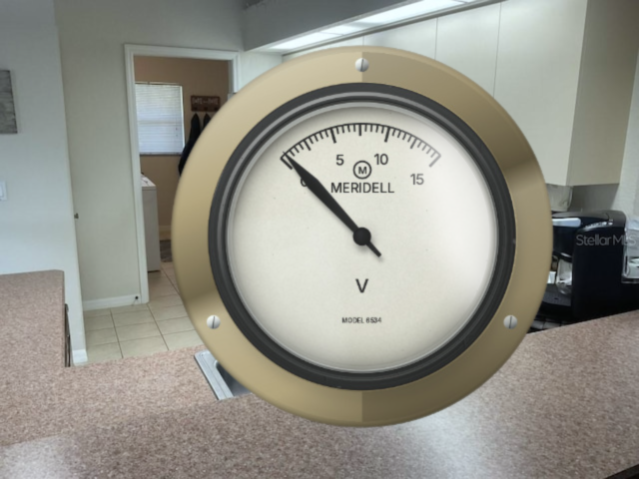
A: 0.5 V
